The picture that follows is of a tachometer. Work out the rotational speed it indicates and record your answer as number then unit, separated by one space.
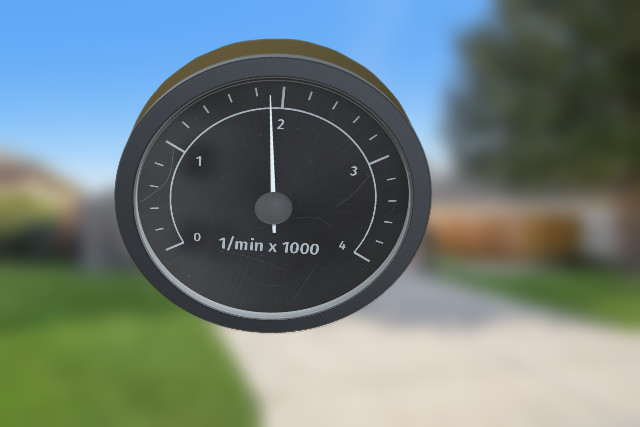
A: 1900 rpm
